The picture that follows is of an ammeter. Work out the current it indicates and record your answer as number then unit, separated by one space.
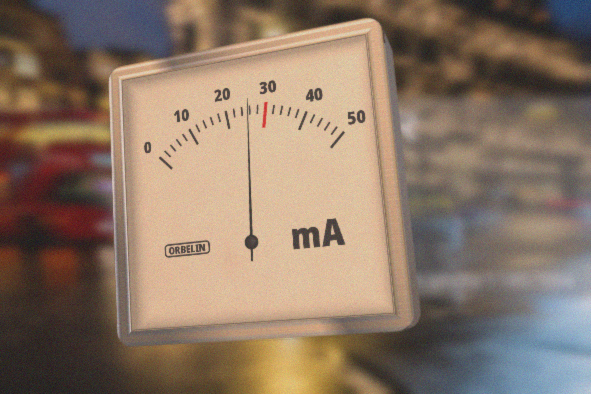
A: 26 mA
